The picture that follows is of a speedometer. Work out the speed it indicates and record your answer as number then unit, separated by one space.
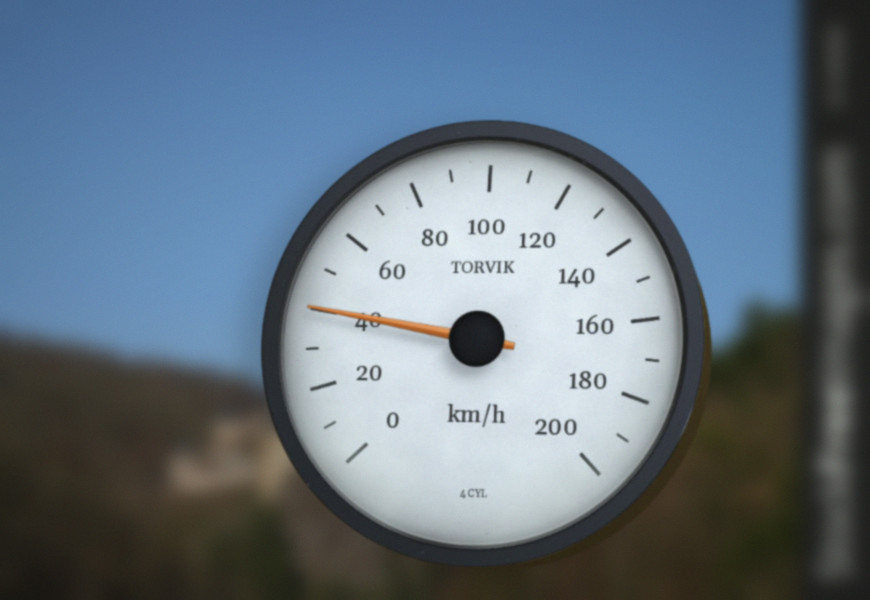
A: 40 km/h
